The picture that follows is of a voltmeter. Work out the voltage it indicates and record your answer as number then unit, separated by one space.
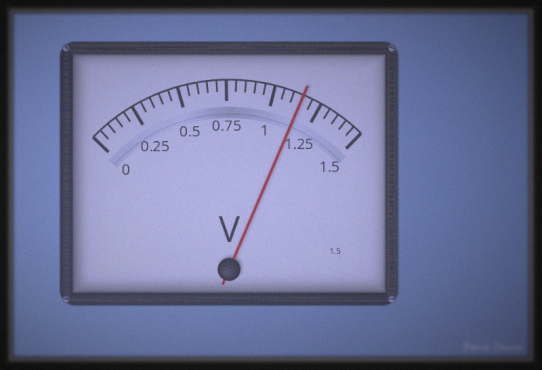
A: 1.15 V
